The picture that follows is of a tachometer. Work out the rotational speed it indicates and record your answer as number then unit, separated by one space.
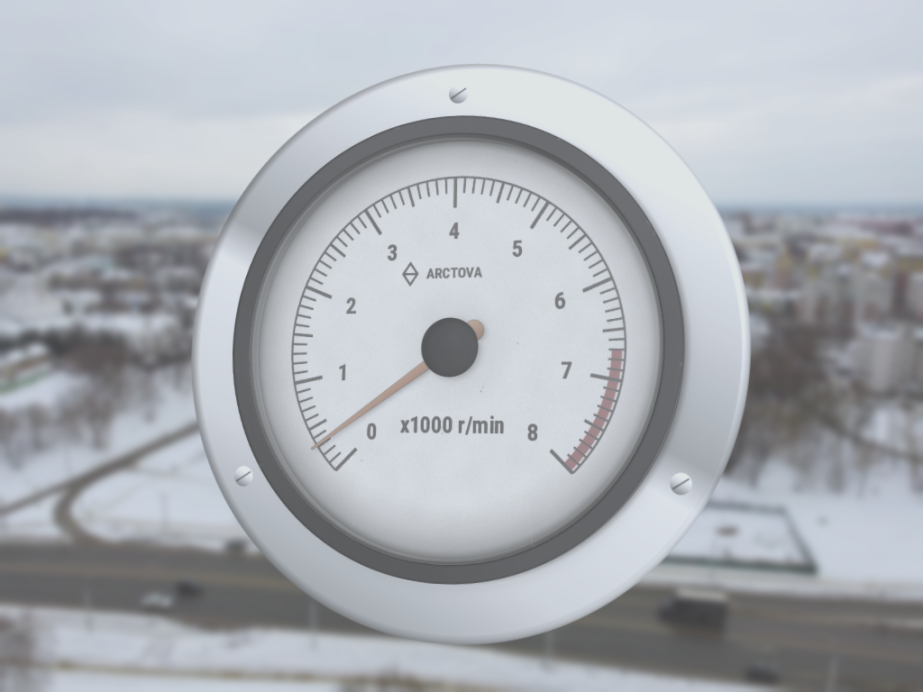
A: 300 rpm
